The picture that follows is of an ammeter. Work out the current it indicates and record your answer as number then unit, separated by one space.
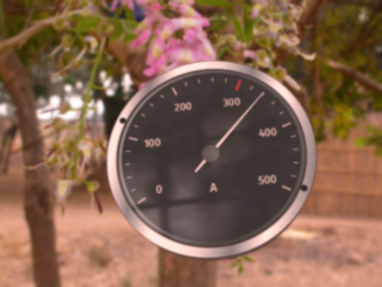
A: 340 A
